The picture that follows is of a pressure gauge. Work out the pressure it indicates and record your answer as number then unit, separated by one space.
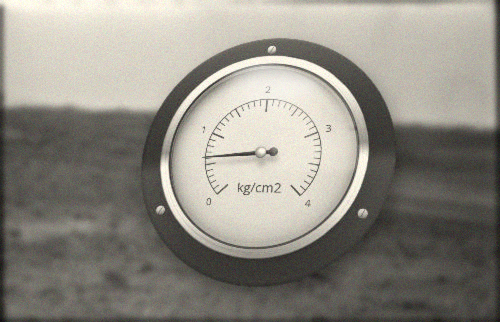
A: 0.6 kg/cm²
